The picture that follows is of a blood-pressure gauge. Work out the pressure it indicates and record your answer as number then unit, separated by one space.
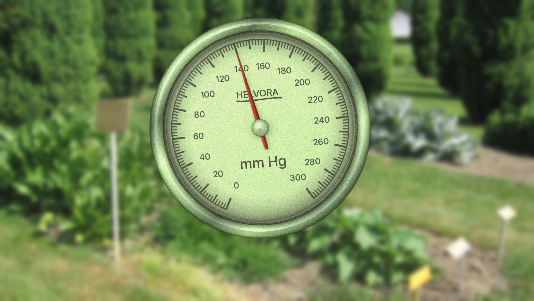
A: 140 mmHg
